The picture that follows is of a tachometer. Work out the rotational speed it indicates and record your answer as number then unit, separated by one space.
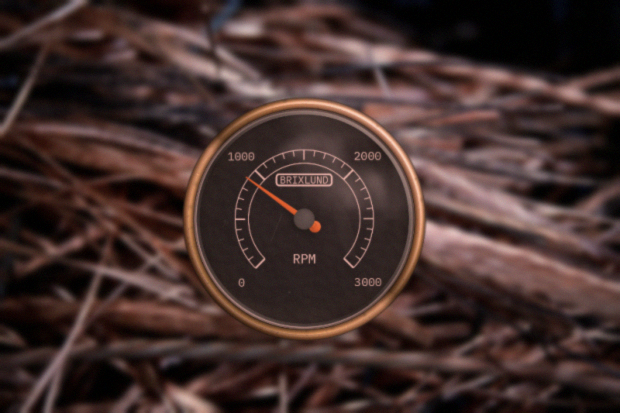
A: 900 rpm
